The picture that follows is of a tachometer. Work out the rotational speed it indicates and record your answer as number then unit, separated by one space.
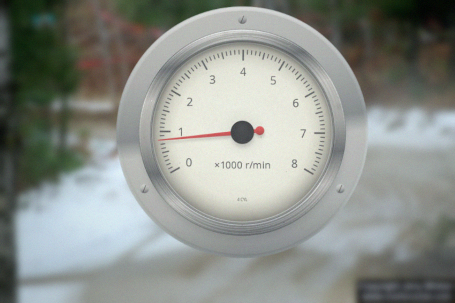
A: 800 rpm
